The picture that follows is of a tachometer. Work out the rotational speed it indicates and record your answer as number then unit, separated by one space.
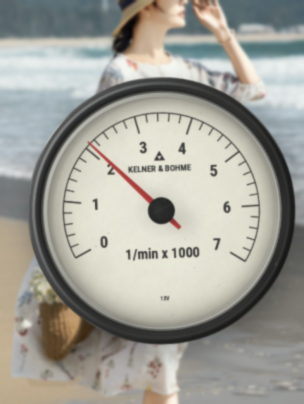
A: 2100 rpm
